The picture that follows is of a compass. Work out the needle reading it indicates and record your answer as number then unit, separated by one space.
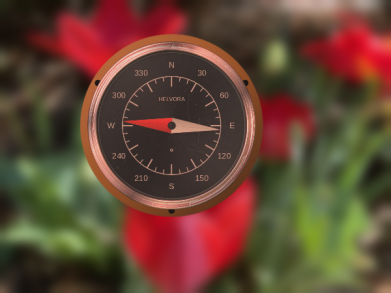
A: 275 °
